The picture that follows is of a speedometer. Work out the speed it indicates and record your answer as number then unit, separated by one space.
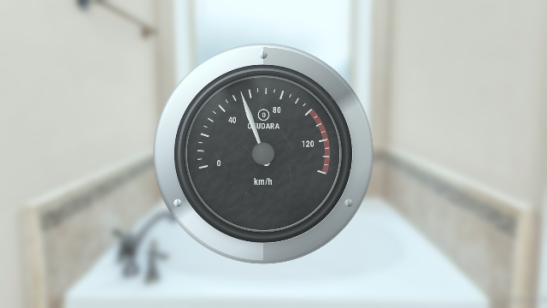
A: 55 km/h
